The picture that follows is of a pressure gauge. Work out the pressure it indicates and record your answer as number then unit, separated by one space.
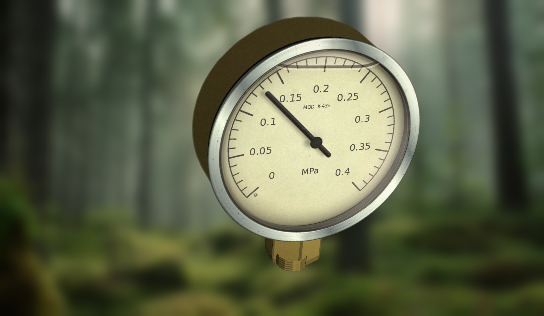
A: 0.13 MPa
